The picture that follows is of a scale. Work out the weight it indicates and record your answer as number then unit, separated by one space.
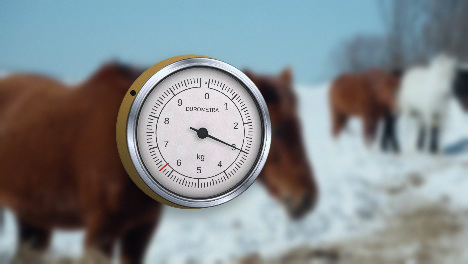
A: 3 kg
